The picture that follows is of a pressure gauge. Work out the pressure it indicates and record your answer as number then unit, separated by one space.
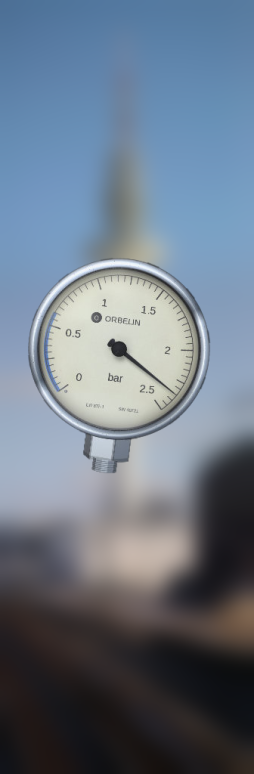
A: 2.35 bar
